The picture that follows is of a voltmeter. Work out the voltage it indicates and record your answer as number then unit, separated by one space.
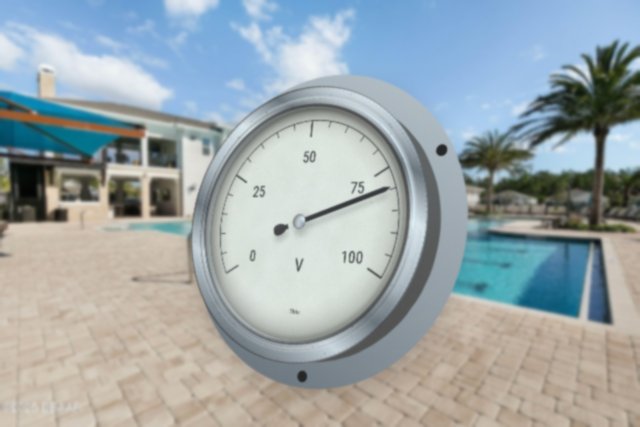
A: 80 V
